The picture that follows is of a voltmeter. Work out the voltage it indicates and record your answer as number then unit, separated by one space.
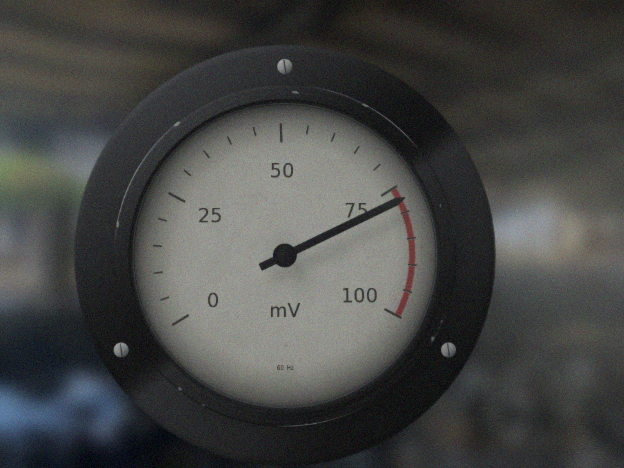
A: 77.5 mV
